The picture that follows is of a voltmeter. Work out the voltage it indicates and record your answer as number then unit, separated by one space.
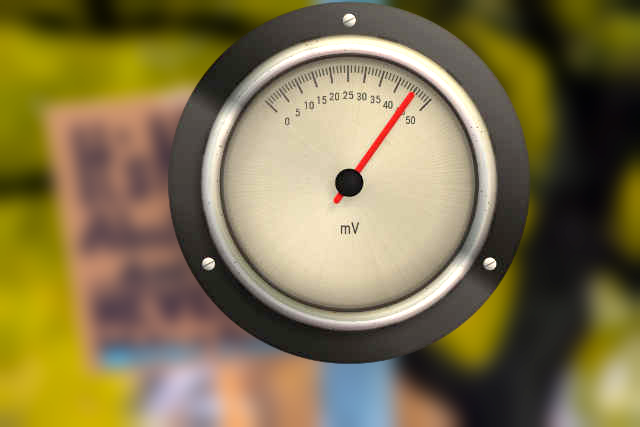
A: 45 mV
